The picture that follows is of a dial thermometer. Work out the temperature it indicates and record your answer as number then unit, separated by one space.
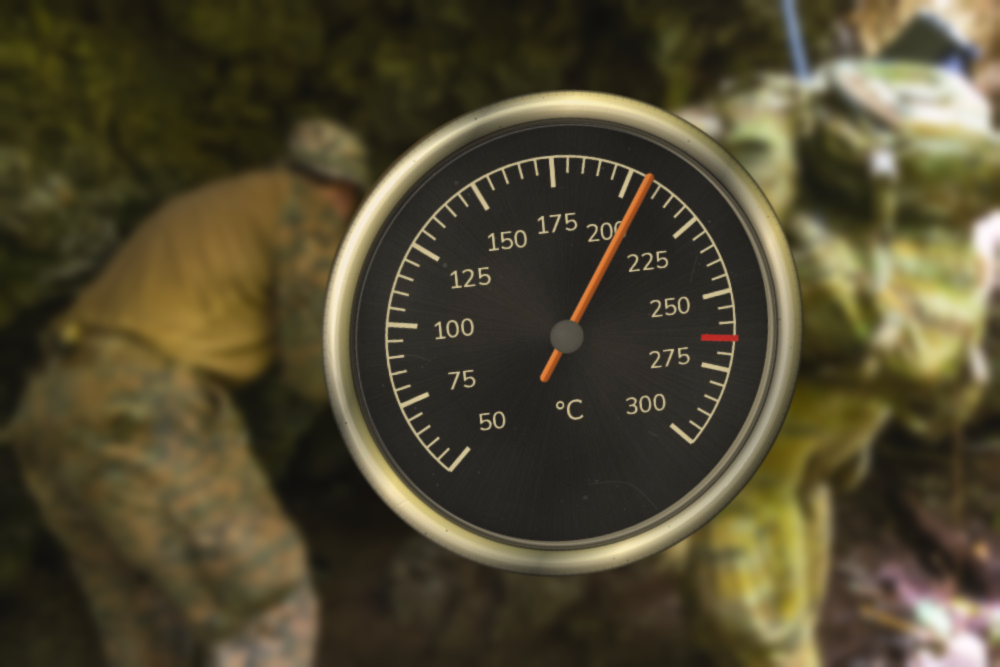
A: 205 °C
